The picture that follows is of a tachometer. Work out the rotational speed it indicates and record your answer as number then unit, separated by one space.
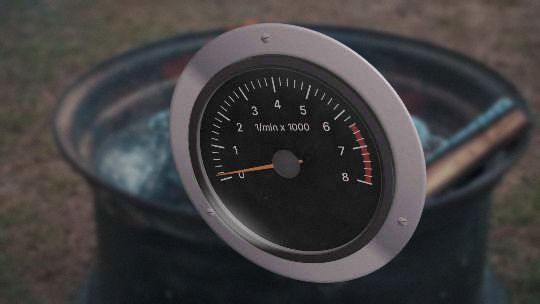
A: 200 rpm
